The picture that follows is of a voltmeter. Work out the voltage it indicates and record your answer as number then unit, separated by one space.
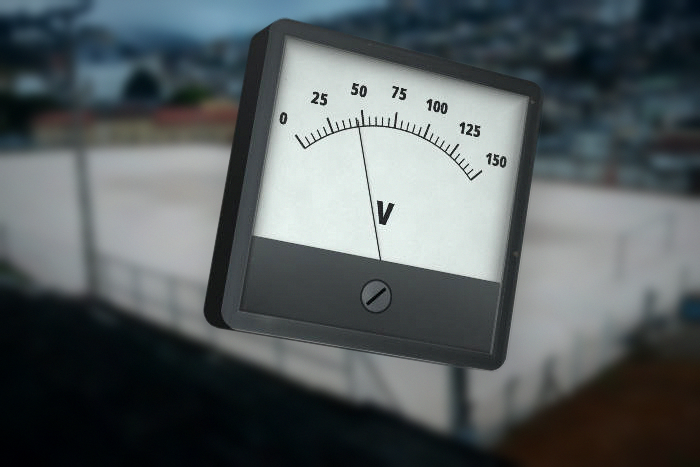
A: 45 V
